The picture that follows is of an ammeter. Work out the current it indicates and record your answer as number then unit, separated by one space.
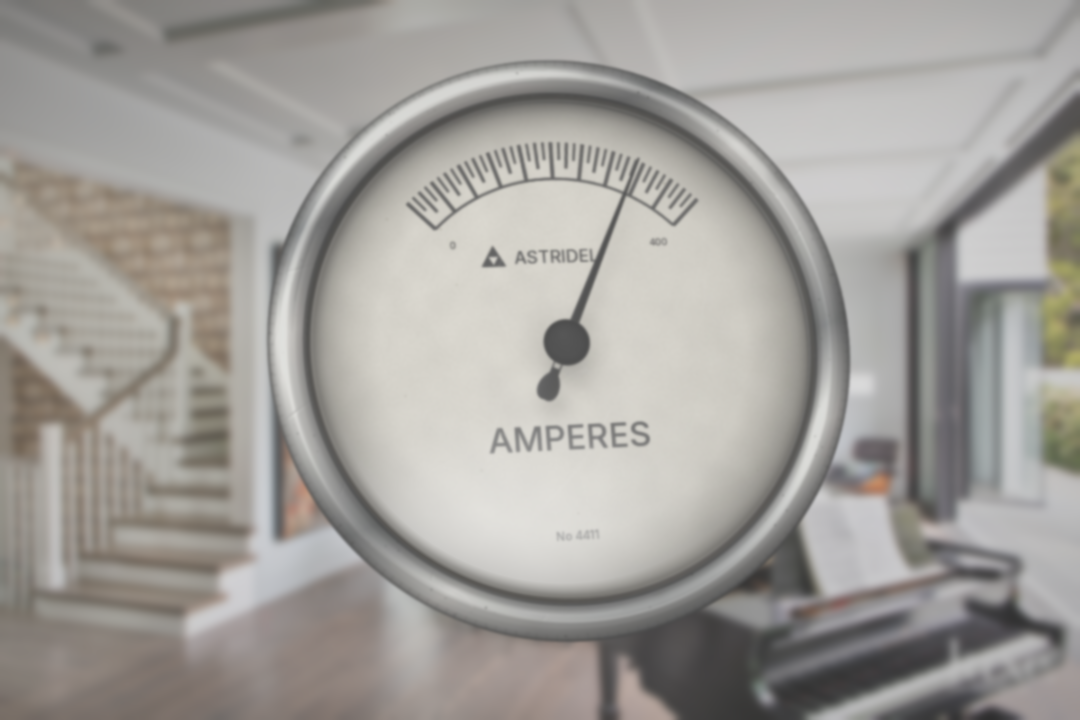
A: 310 A
